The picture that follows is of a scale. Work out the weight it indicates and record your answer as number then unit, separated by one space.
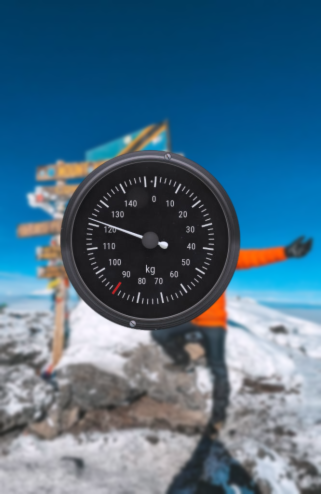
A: 122 kg
